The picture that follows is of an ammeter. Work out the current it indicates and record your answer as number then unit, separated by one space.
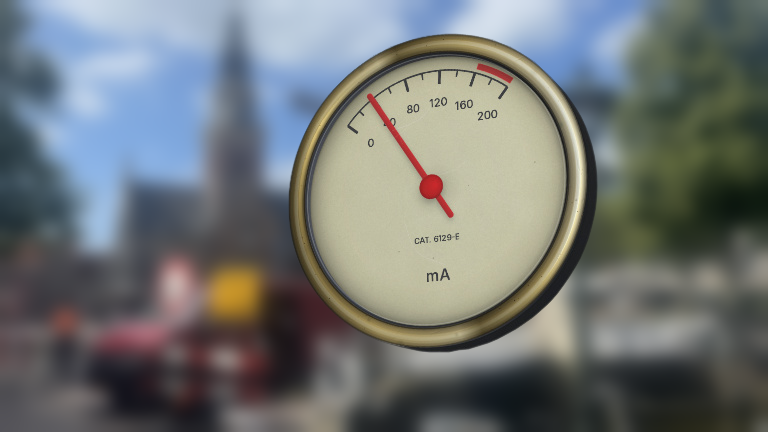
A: 40 mA
